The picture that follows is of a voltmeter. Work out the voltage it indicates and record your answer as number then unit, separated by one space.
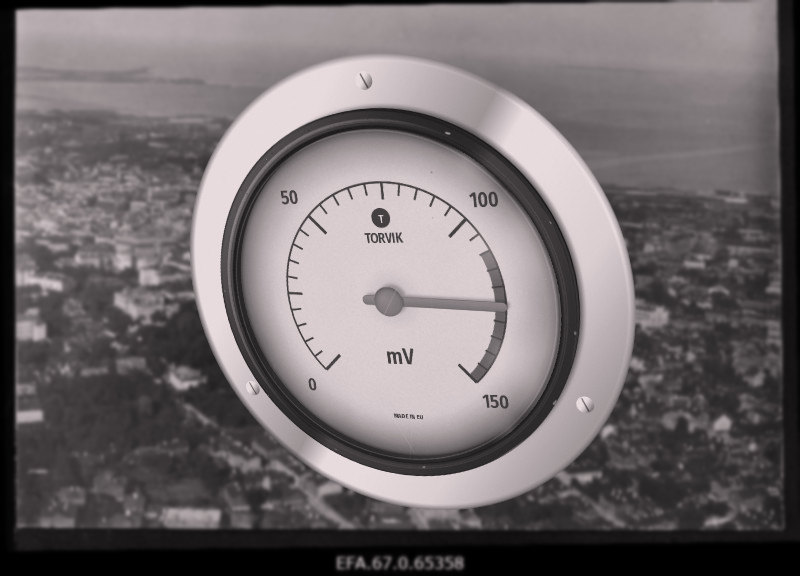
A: 125 mV
